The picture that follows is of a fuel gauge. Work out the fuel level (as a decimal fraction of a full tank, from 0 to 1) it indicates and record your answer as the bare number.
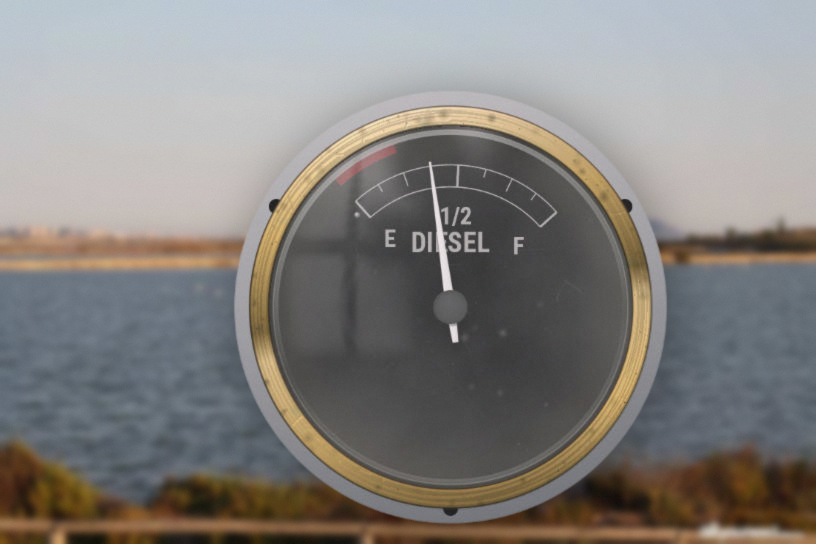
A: 0.375
